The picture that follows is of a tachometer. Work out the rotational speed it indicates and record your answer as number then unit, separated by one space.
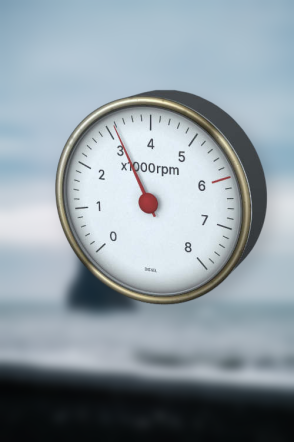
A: 3200 rpm
